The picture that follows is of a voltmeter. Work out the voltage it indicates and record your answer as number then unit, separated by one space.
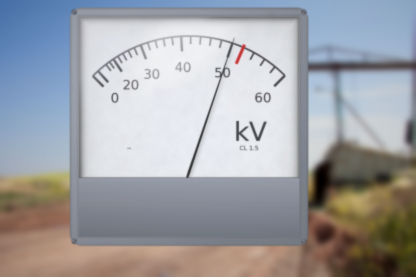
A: 50 kV
